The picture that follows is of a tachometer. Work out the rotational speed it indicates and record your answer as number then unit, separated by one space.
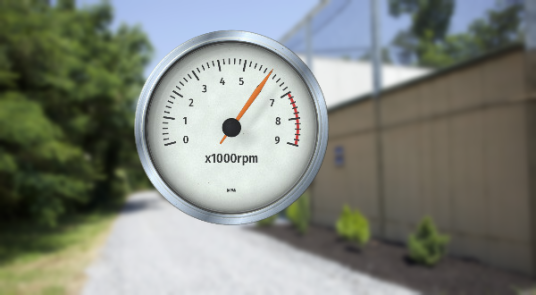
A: 6000 rpm
